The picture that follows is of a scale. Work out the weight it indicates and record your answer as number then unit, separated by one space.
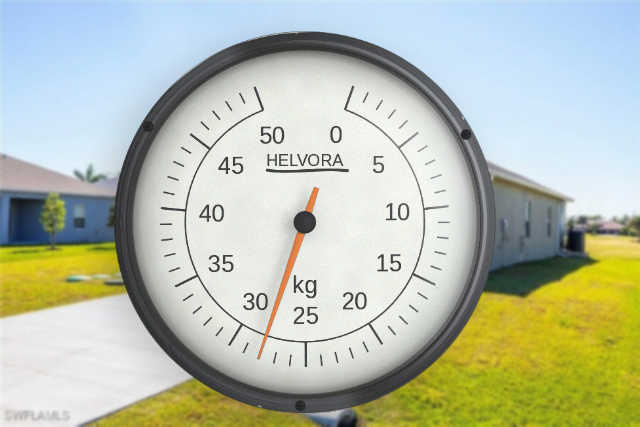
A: 28 kg
